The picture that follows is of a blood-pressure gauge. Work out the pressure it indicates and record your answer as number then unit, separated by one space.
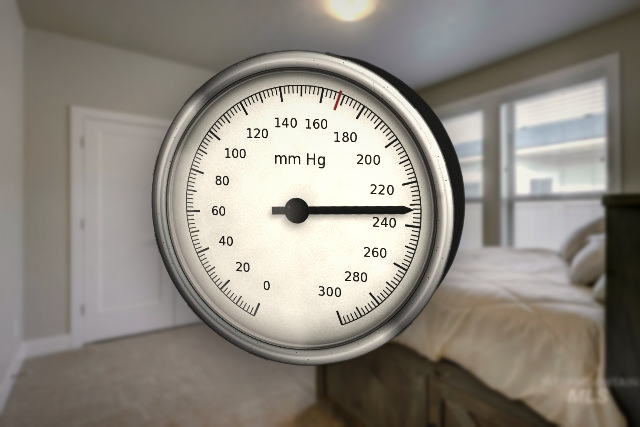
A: 232 mmHg
